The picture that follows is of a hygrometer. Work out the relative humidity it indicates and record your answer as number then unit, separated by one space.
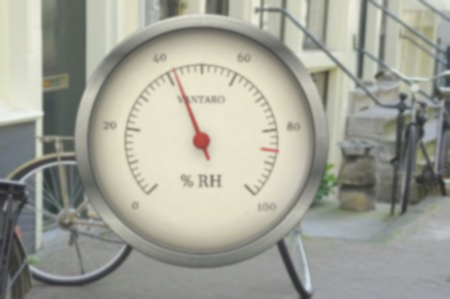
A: 42 %
